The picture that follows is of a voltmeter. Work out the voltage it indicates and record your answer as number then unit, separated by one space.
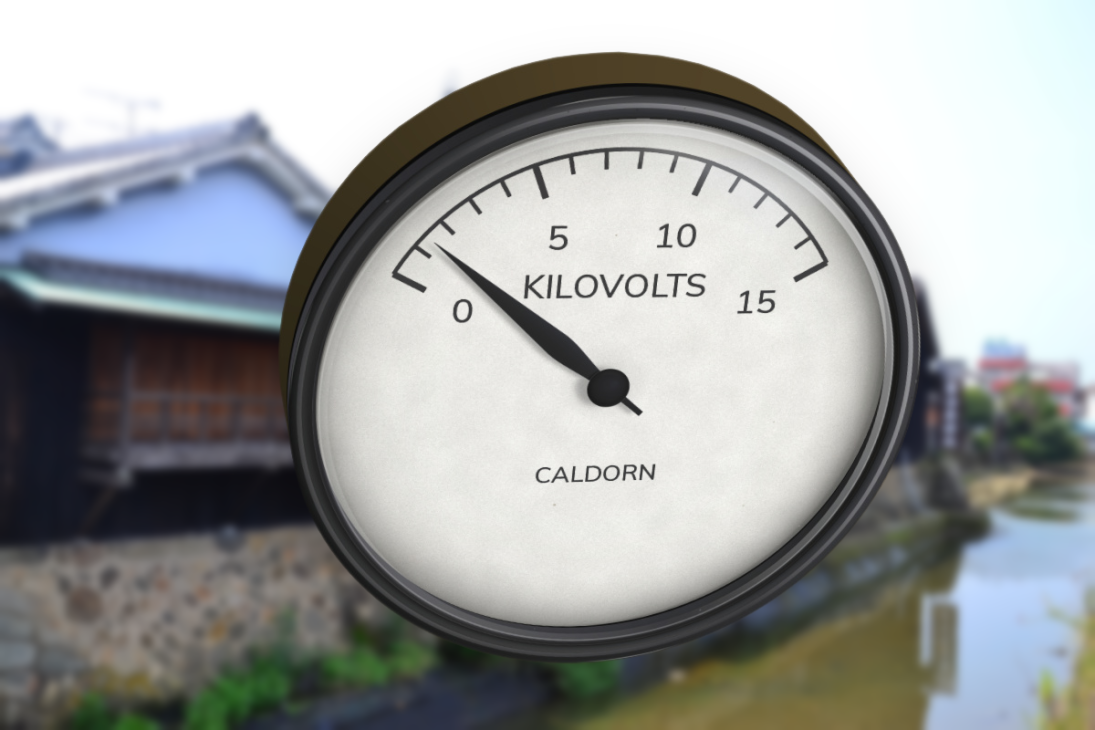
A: 1.5 kV
